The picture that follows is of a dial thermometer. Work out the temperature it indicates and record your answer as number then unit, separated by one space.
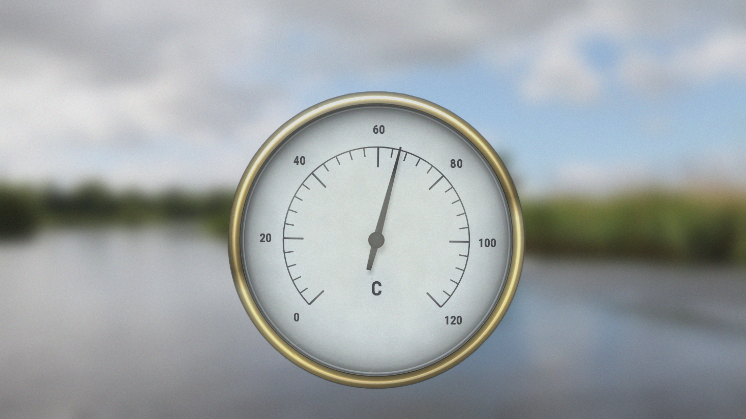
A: 66 °C
